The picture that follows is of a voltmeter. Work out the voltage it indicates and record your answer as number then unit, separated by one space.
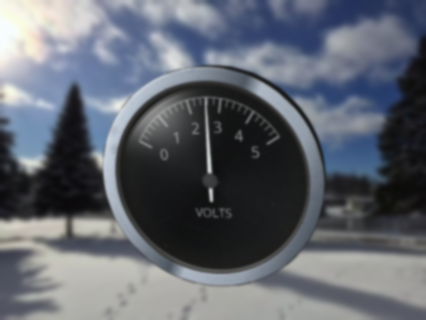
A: 2.6 V
